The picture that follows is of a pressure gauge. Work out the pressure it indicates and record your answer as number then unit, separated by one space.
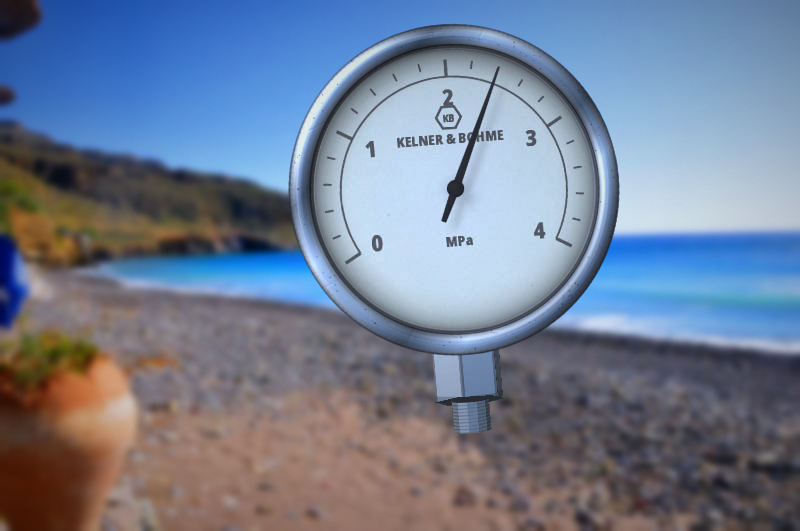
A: 2.4 MPa
